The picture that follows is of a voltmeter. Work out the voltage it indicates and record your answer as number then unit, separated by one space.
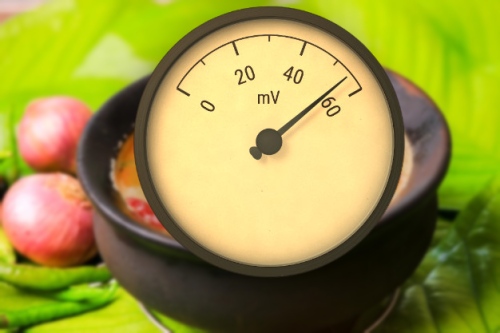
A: 55 mV
